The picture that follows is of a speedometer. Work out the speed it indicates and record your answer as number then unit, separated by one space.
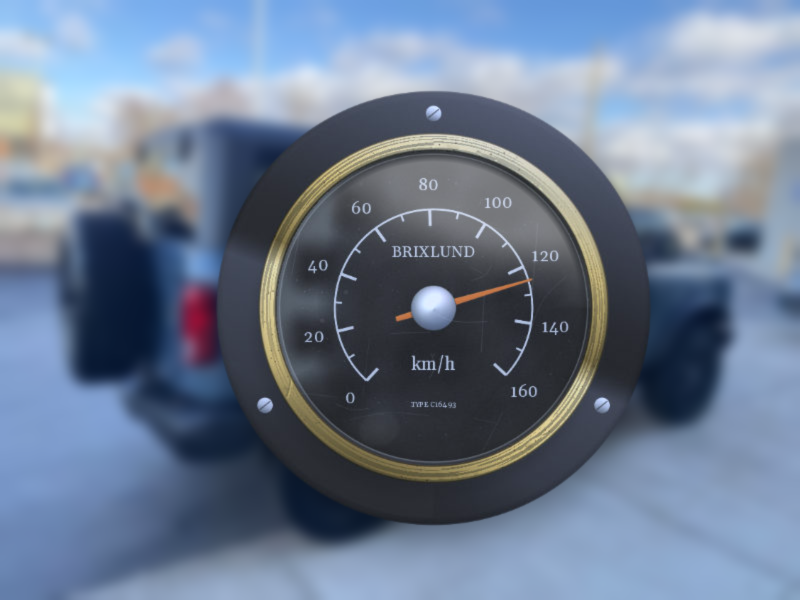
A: 125 km/h
